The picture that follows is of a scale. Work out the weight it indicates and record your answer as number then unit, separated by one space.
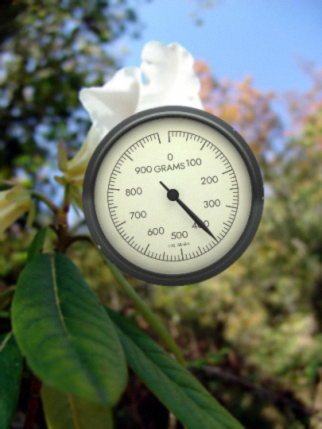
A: 400 g
